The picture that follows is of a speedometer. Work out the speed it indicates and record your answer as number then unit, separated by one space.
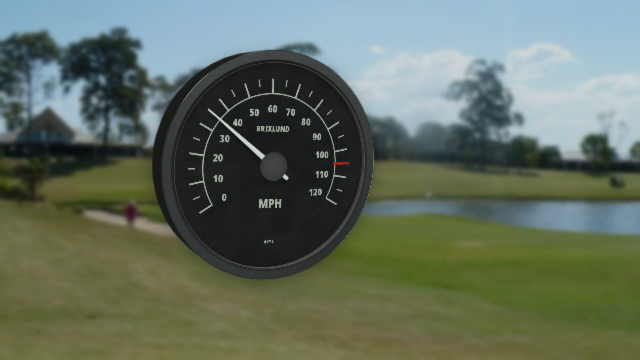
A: 35 mph
